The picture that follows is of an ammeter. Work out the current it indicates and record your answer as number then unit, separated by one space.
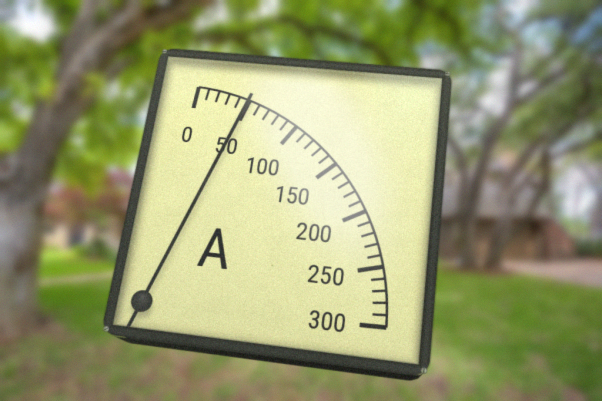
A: 50 A
